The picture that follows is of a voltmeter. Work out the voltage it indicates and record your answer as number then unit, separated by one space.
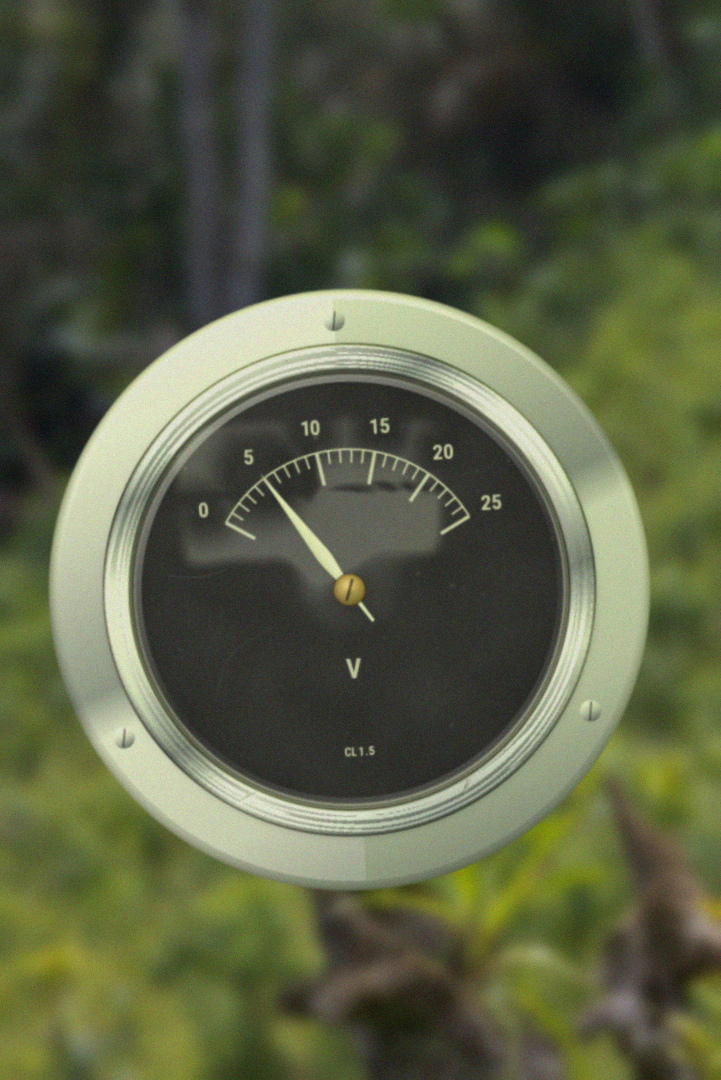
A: 5 V
